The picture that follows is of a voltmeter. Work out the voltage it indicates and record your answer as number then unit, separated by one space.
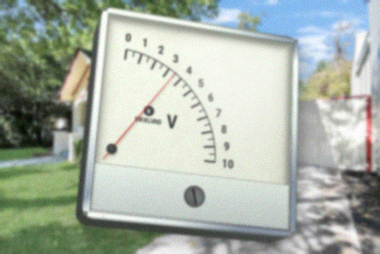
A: 3.5 V
